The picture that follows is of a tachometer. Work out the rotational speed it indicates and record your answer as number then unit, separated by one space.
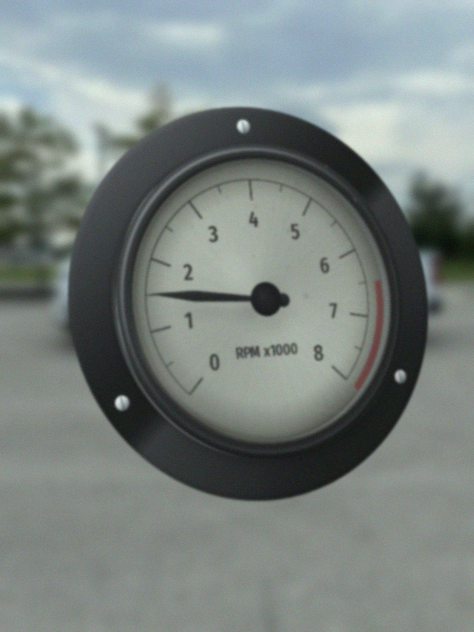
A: 1500 rpm
